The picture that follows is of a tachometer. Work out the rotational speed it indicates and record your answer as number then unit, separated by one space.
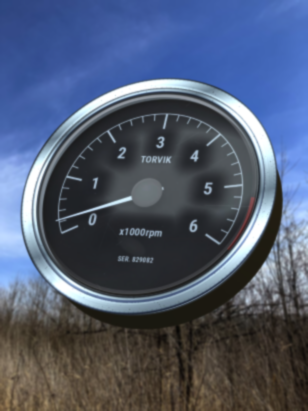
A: 200 rpm
